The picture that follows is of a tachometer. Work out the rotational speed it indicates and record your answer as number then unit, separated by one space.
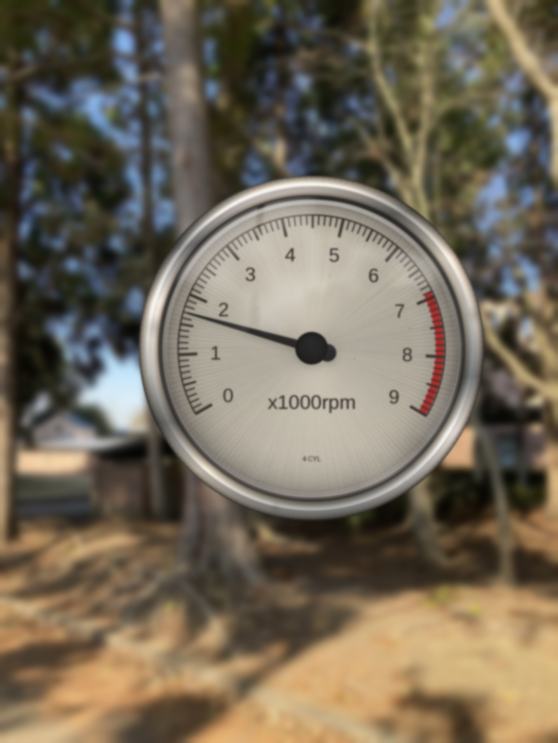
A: 1700 rpm
